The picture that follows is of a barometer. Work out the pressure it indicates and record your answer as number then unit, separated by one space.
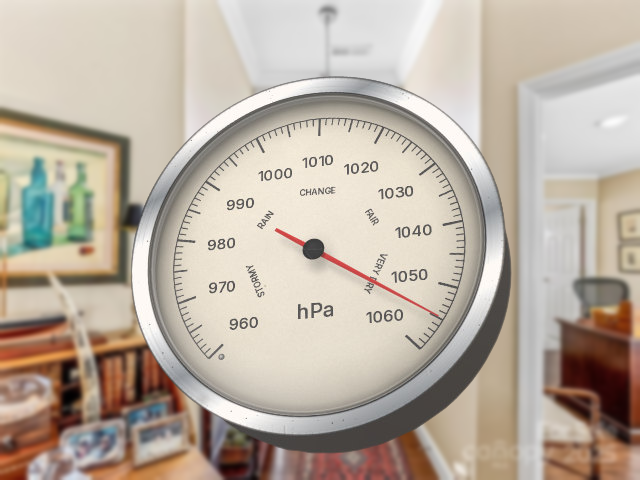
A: 1055 hPa
